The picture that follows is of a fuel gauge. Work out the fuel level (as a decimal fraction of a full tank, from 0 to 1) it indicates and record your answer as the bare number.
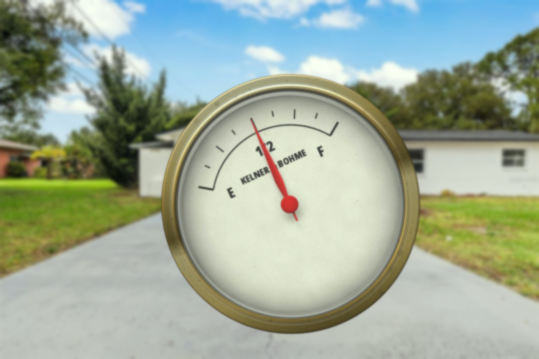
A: 0.5
